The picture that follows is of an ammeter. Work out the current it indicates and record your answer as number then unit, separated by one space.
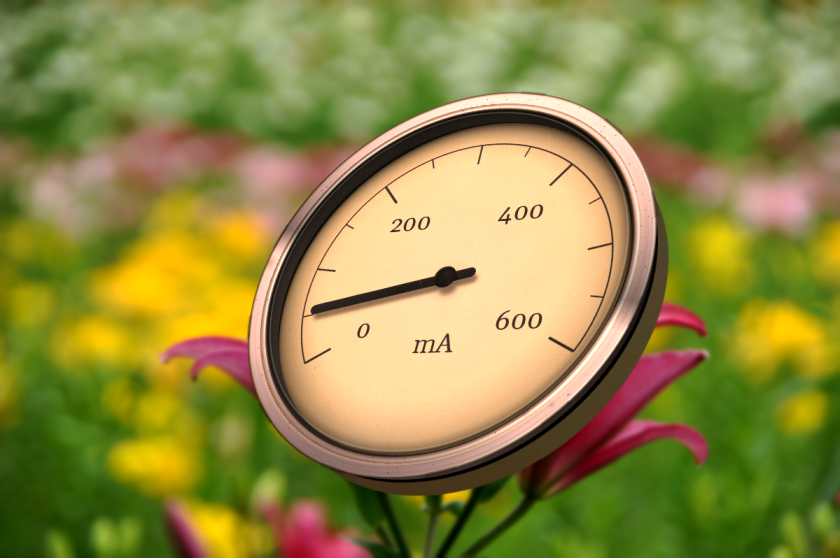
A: 50 mA
